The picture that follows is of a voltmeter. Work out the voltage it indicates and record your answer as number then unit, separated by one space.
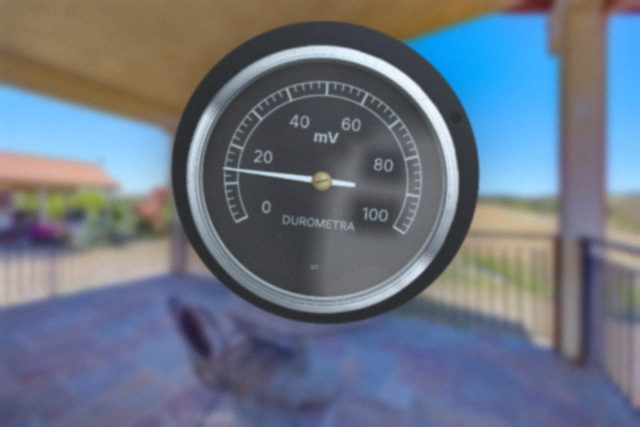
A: 14 mV
